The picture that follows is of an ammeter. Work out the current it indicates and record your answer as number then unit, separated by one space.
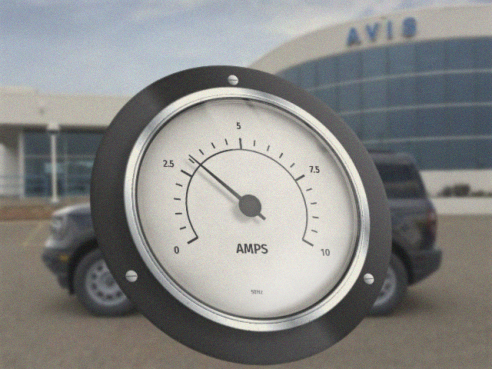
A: 3 A
